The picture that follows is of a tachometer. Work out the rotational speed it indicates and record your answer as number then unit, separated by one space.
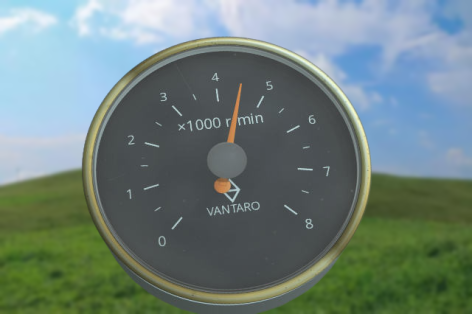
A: 4500 rpm
